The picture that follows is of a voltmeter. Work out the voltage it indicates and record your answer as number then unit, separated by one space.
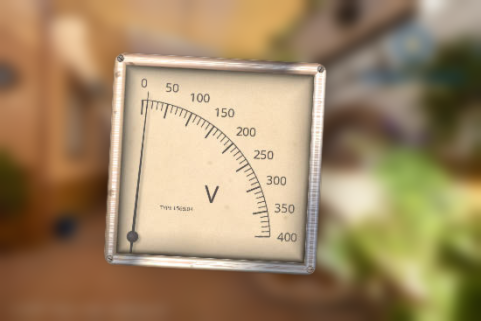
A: 10 V
